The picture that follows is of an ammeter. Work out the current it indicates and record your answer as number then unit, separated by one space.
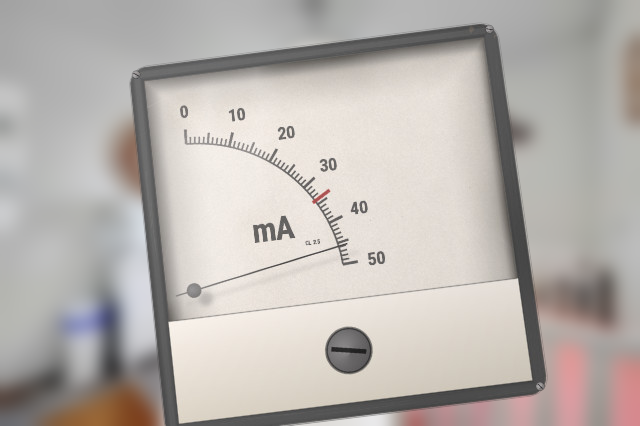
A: 46 mA
